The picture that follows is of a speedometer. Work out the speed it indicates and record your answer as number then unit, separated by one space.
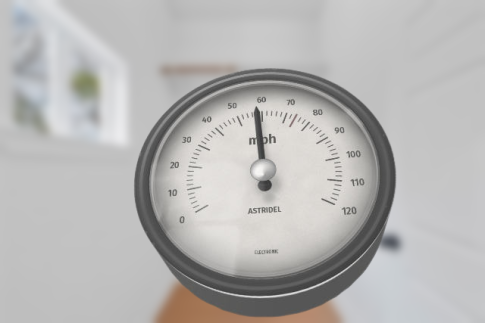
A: 58 mph
